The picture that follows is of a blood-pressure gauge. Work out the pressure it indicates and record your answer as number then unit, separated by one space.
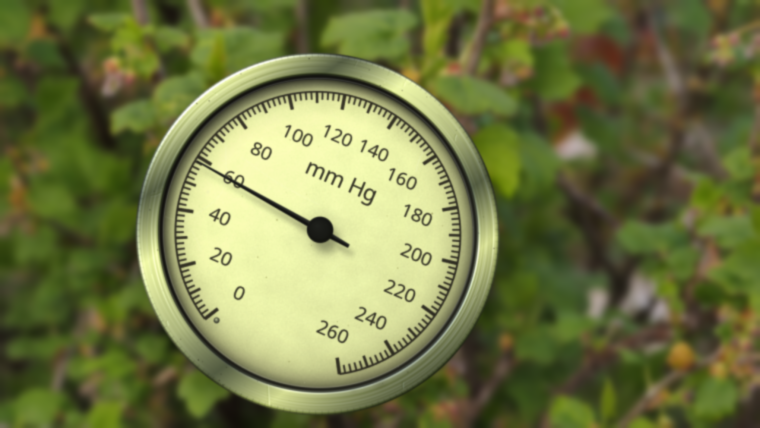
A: 58 mmHg
